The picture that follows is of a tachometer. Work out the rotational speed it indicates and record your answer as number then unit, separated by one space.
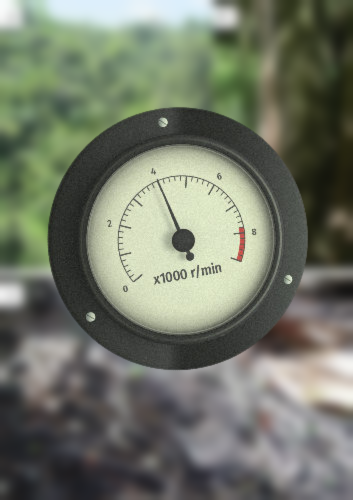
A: 4000 rpm
